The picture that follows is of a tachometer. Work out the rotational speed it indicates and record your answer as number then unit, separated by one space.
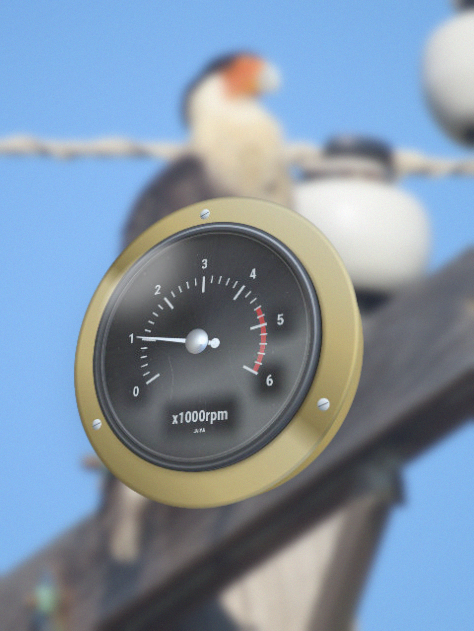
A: 1000 rpm
